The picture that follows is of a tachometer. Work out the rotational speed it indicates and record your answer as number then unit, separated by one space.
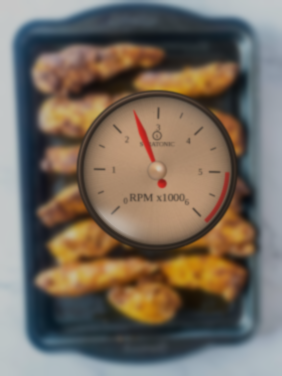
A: 2500 rpm
